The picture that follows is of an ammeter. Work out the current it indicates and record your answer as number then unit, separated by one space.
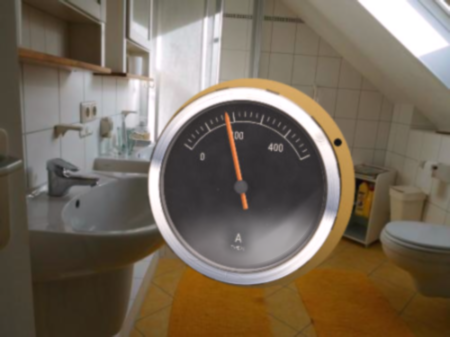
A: 180 A
